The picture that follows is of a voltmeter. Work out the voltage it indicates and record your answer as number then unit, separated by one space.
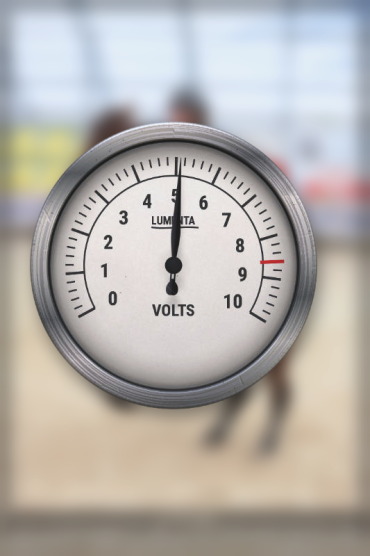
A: 5.1 V
